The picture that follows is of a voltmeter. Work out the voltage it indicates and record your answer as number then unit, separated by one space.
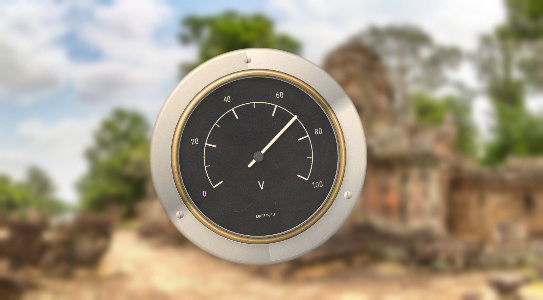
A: 70 V
